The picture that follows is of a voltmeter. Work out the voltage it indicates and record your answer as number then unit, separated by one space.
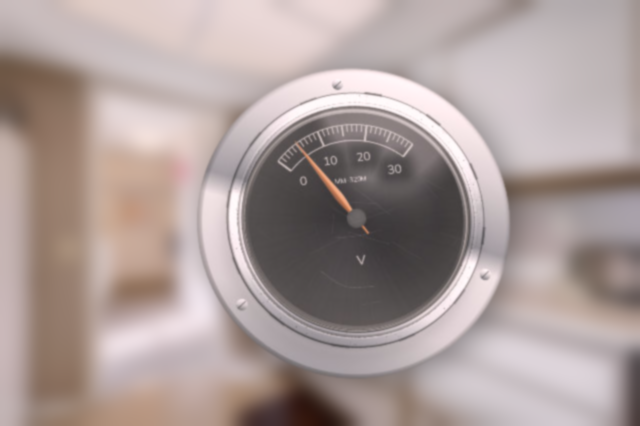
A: 5 V
